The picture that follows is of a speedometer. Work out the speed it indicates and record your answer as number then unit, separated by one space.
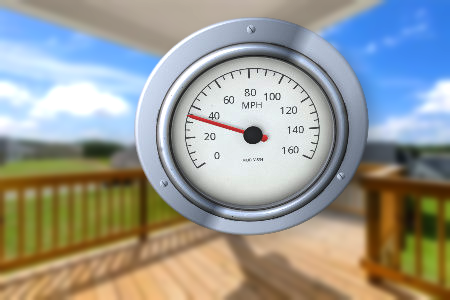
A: 35 mph
